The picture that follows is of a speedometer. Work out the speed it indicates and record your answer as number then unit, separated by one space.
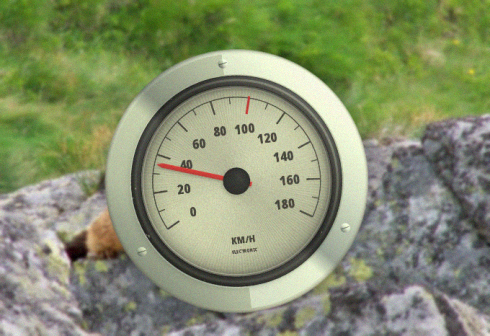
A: 35 km/h
